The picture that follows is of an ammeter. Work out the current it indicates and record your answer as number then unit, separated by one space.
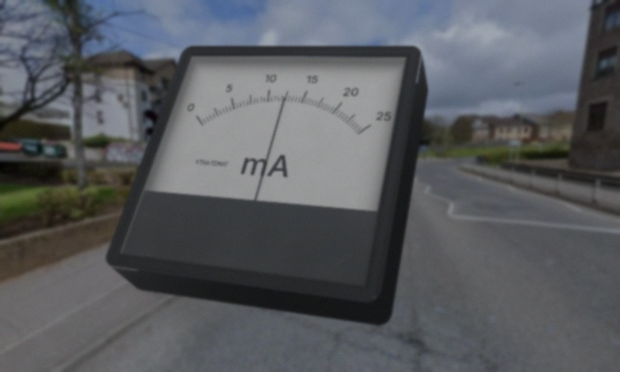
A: 12.5 mA
